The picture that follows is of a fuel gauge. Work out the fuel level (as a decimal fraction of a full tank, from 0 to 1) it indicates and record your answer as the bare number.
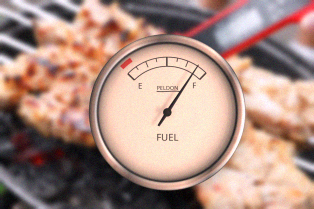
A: 0.875
